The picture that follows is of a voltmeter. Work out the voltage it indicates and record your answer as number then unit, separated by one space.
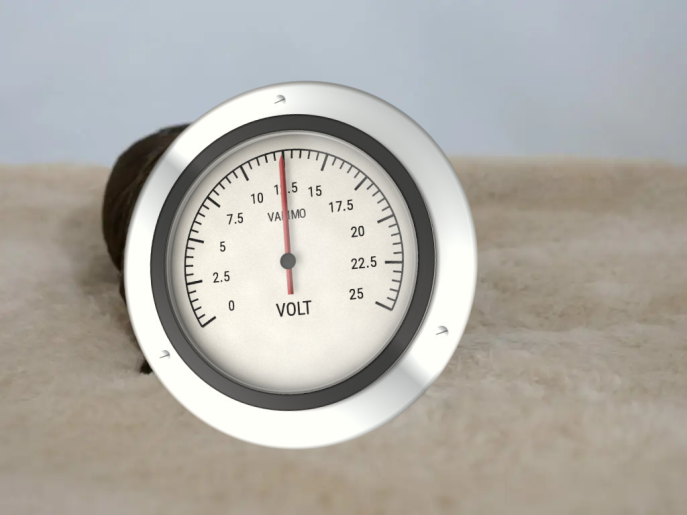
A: 12.5 V
